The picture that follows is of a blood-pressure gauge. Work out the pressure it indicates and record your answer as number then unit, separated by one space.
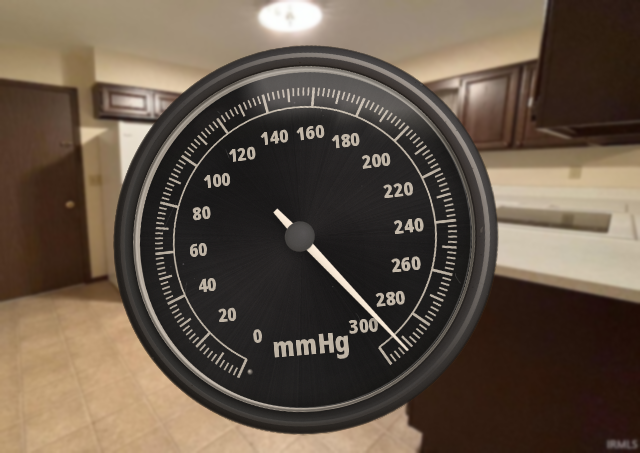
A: 292 mmHg
